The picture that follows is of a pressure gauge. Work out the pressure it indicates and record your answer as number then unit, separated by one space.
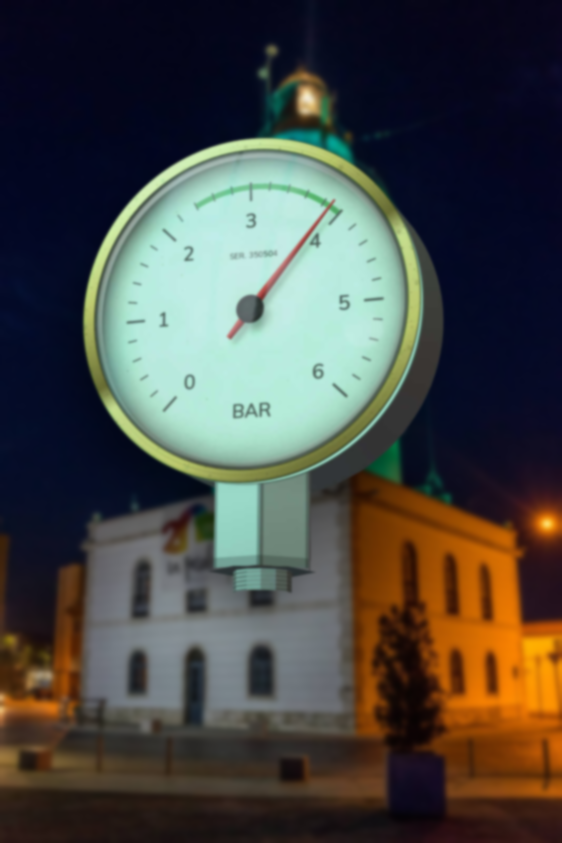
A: 3.9 bar
